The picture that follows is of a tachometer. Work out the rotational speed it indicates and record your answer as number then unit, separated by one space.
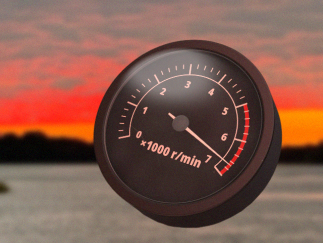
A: 6700 rpm
